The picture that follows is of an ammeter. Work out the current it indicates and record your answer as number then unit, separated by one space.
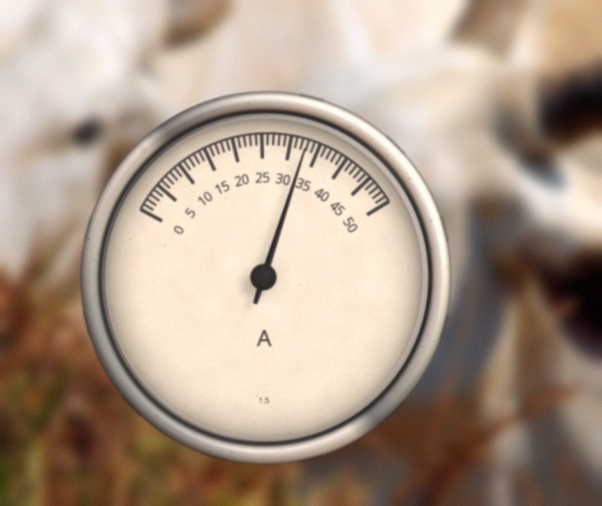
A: 33 A
